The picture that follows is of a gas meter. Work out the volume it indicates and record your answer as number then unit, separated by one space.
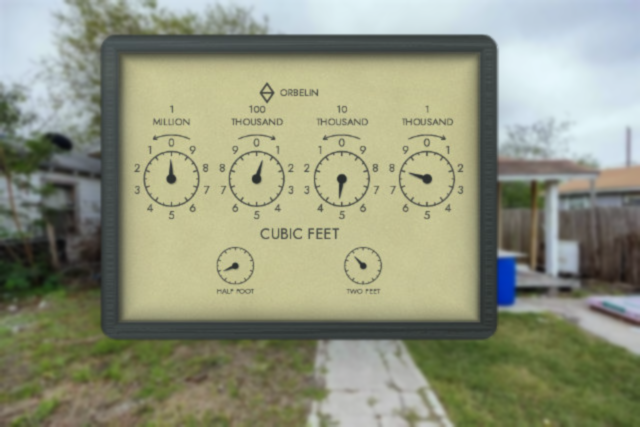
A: 4800 ft³
